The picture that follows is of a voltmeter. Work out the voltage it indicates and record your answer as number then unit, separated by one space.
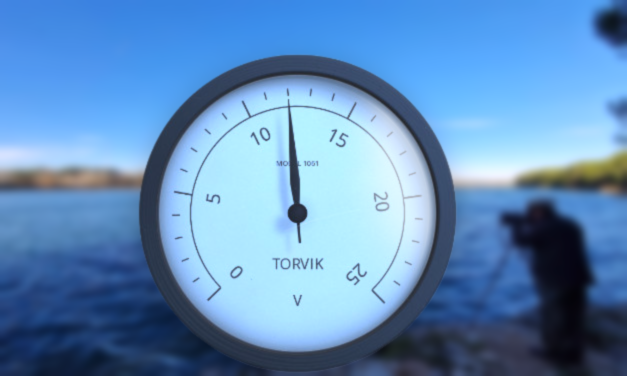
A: 12 V
